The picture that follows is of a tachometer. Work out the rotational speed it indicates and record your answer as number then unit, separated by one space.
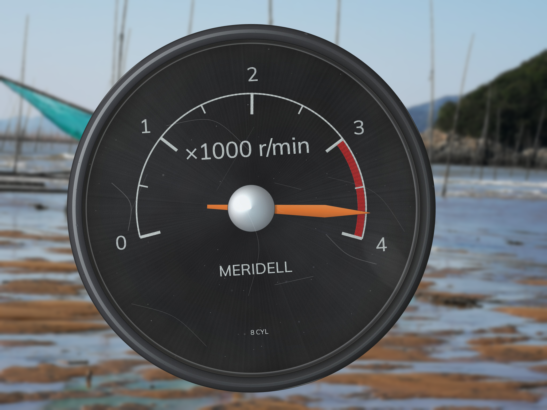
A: 3750 rpm
